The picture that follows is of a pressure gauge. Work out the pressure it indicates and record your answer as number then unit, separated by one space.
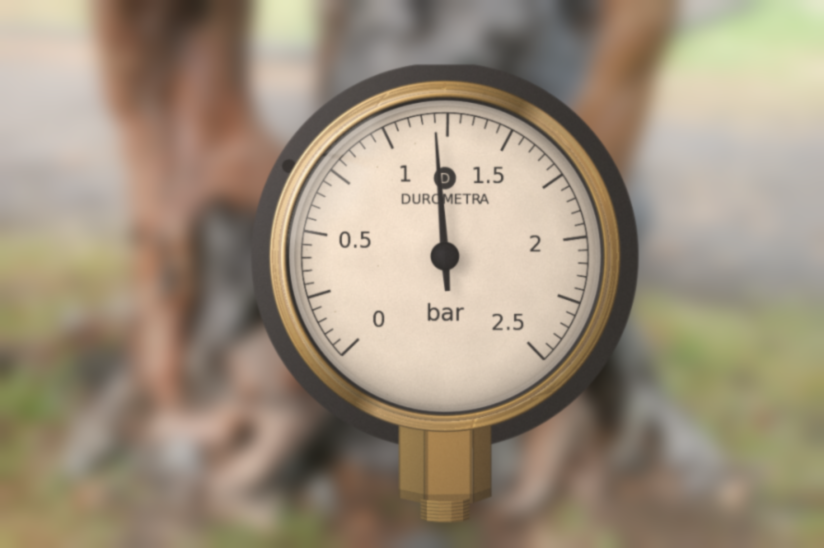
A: 1.2 bar
